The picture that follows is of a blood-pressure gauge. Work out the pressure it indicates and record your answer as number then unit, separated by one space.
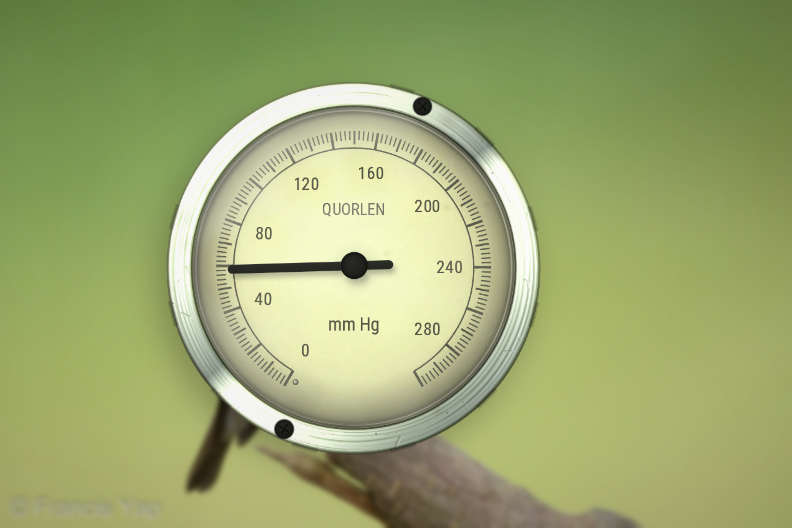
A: 58 mmHg
